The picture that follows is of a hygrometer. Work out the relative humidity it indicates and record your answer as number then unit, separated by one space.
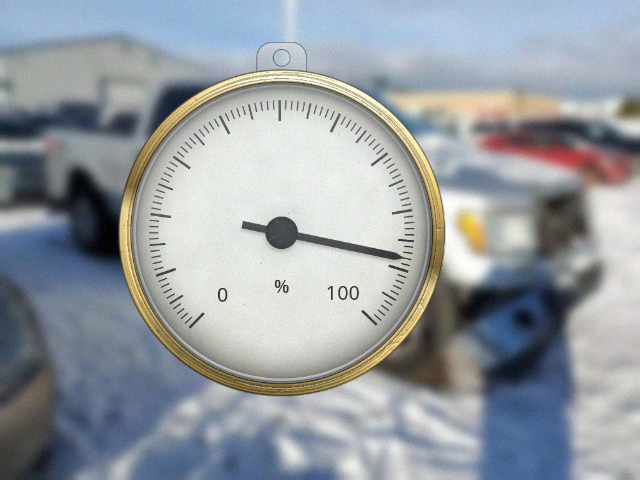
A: 88 %
